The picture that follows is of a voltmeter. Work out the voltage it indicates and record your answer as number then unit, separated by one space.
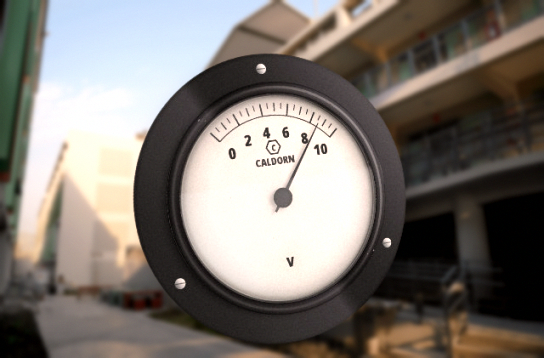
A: 8.5 V
